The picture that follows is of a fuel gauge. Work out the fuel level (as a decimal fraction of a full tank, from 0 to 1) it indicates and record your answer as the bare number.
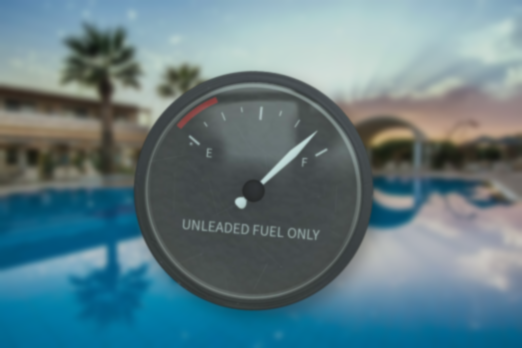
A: 0.875
